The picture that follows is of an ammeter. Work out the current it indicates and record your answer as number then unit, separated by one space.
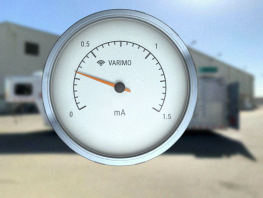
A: 0.3 mA
